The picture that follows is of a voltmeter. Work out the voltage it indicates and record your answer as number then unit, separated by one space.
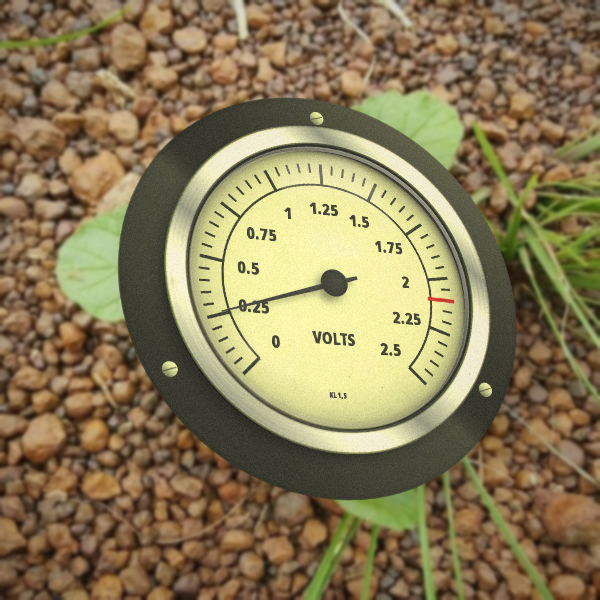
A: 0.25 V
